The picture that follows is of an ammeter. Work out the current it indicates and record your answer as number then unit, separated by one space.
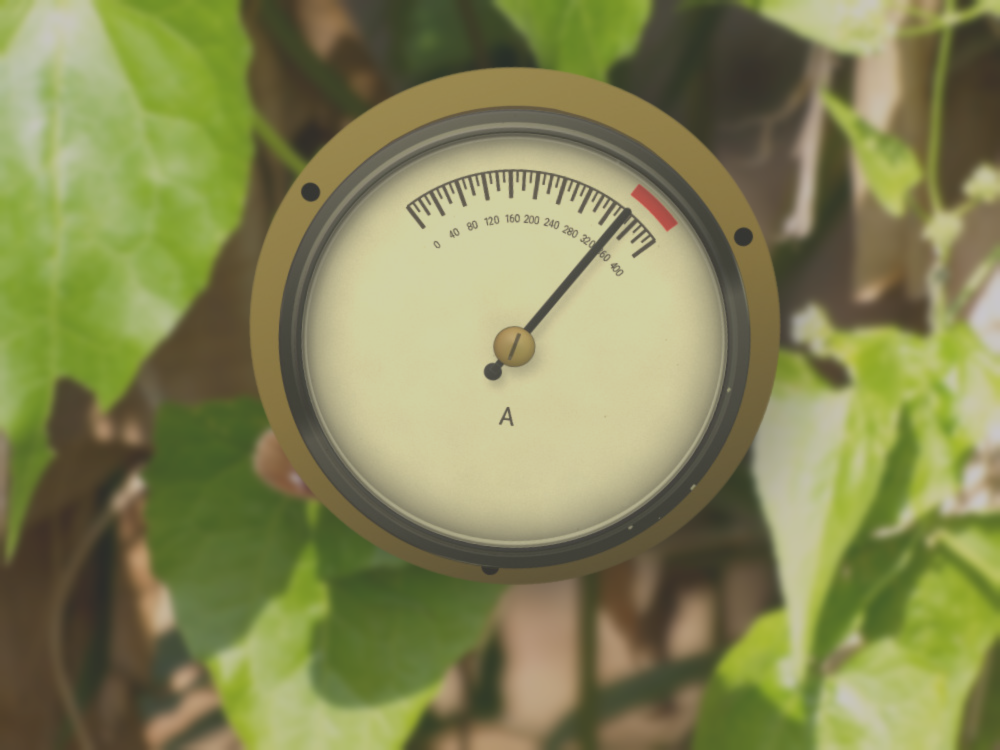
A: 340 A
